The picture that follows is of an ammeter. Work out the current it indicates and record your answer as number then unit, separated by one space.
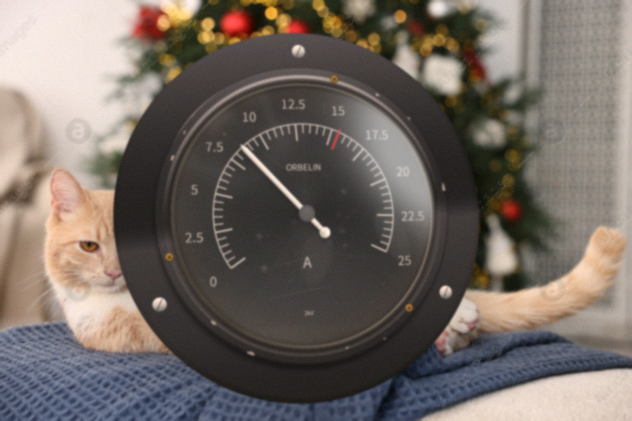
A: 8.5 A
